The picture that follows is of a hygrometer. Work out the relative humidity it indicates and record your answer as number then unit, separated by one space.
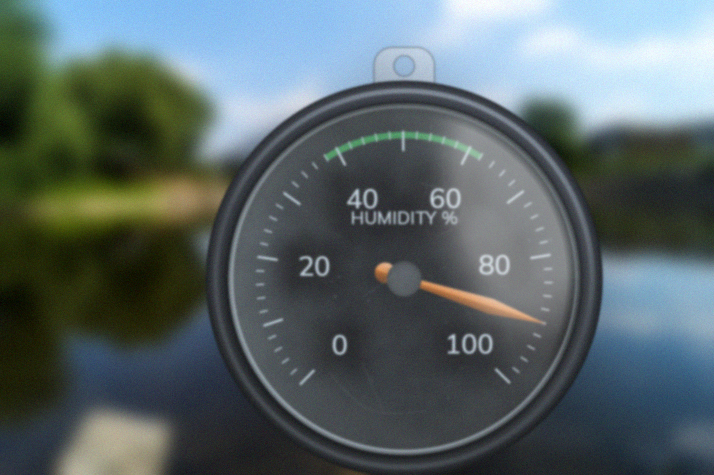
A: 90 %
